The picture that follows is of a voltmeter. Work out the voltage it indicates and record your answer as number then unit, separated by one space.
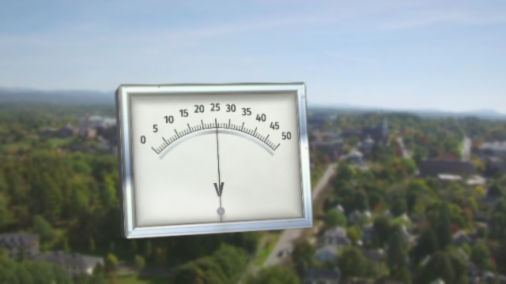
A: 25 V
